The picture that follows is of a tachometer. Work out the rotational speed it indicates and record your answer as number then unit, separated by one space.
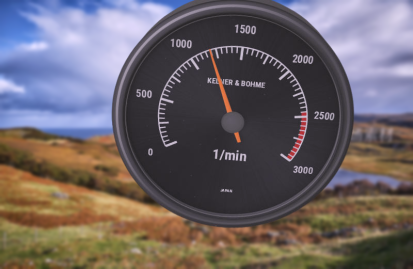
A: 1200 rpm
